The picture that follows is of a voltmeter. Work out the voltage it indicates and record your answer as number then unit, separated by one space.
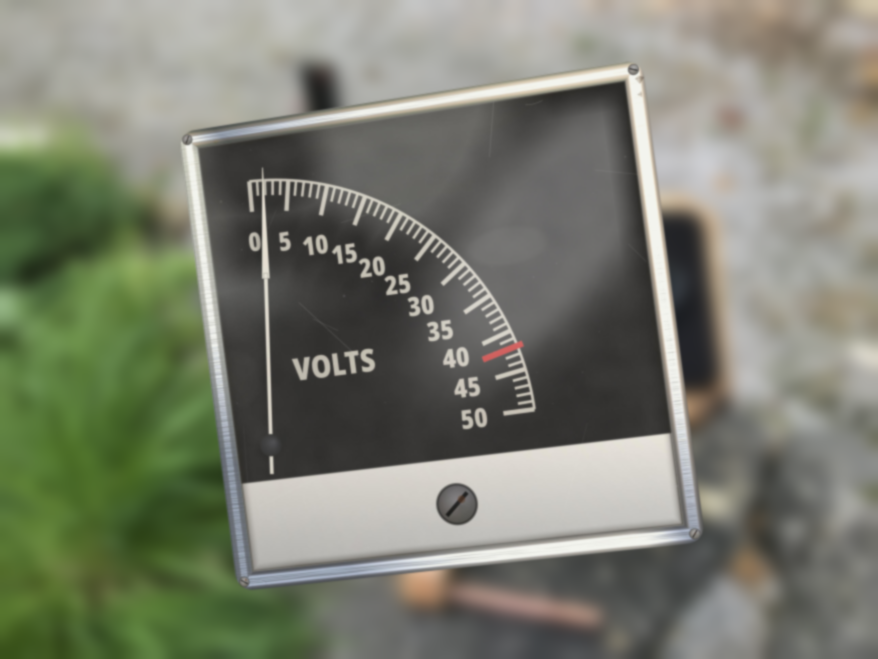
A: 2 V
